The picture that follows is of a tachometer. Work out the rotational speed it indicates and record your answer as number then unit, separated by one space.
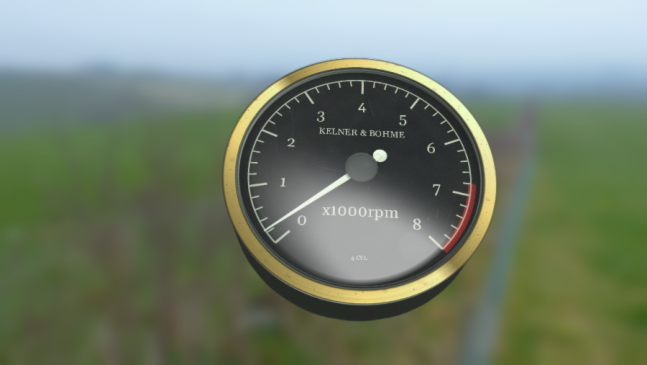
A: 200 rpm
